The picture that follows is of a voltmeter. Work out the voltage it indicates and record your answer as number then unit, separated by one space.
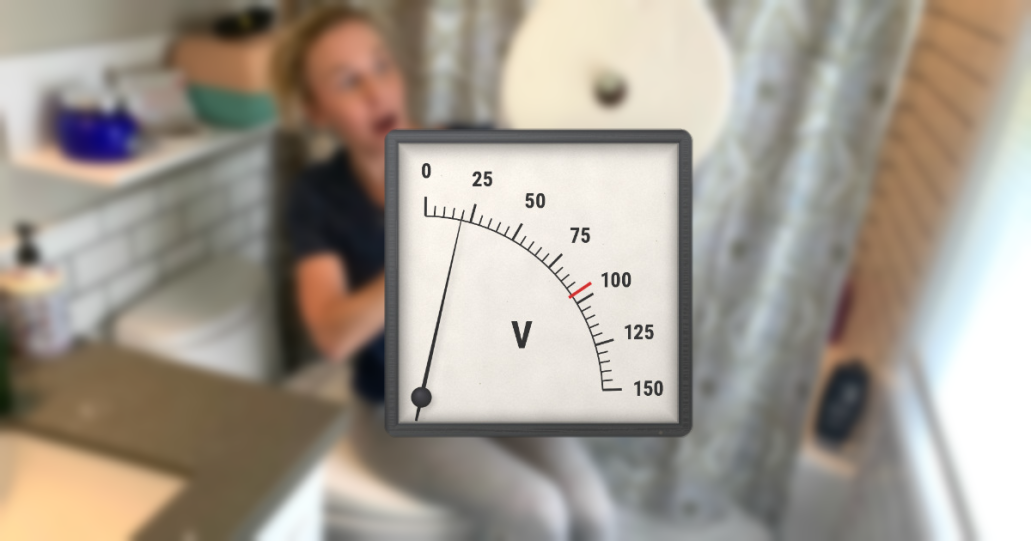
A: 20 V
